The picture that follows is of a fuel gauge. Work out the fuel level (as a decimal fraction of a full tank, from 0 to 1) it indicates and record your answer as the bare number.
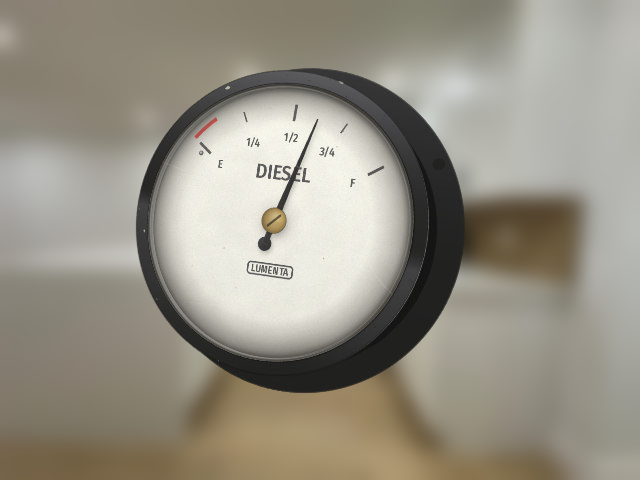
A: 0.625
